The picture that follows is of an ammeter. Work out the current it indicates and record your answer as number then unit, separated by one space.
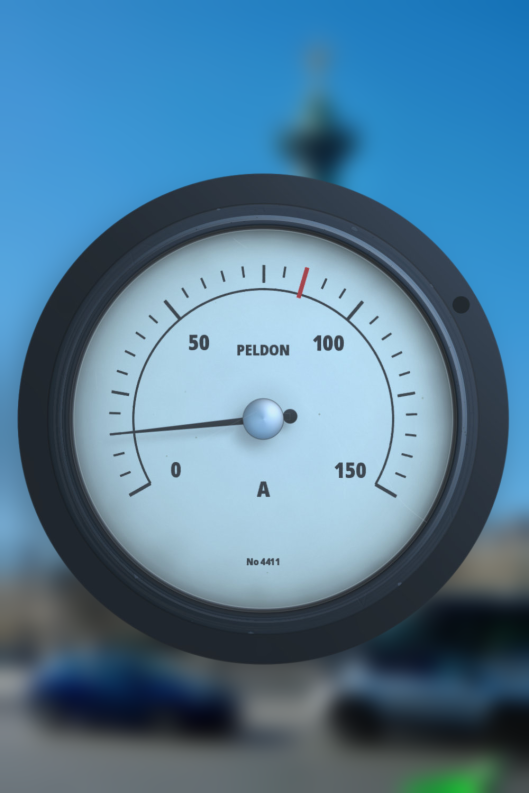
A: 15 A
